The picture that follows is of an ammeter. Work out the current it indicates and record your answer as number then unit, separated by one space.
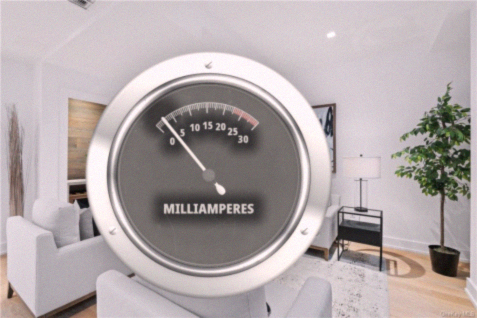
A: 2.5 mA
